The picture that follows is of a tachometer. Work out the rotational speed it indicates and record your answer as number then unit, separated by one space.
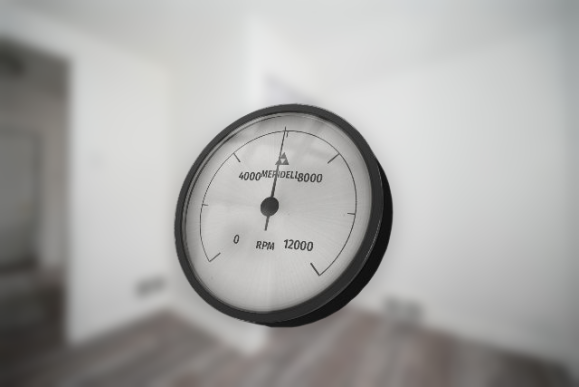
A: 6000 rpm
